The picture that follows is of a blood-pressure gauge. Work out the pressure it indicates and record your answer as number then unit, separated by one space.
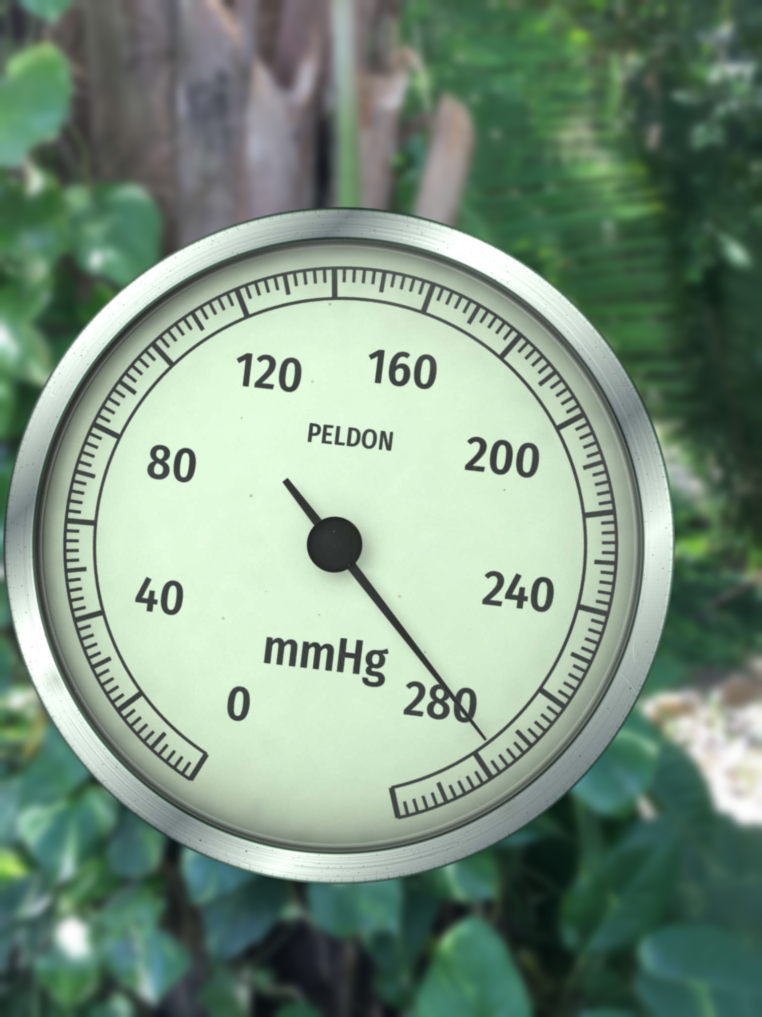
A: 276 mmHg
